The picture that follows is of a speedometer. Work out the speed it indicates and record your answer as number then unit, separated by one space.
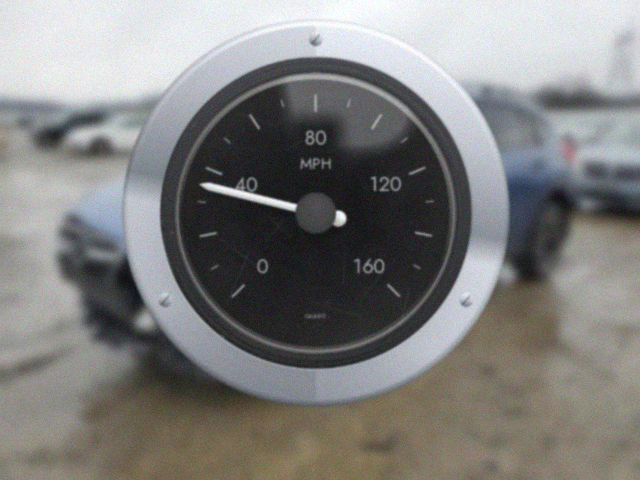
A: 35 mph
